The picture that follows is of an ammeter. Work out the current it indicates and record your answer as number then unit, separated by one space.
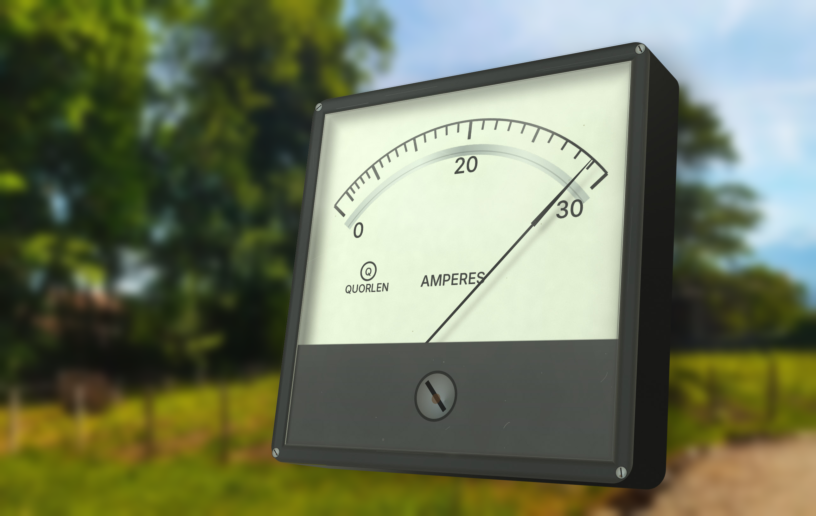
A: 29 A
